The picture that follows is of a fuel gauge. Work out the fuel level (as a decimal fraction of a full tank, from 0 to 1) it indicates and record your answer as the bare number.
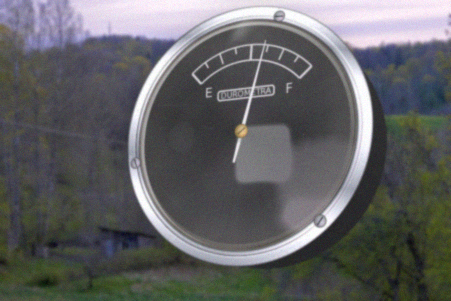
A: 0.625
